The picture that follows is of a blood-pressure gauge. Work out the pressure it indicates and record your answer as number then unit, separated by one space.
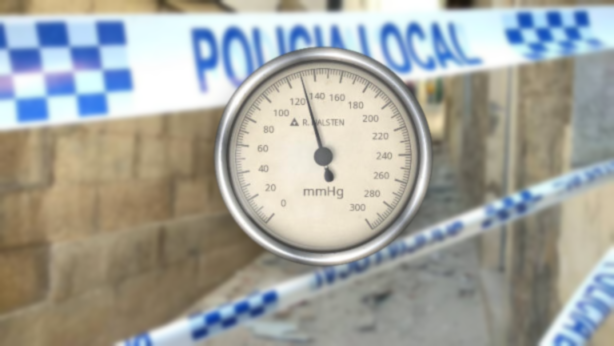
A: 130 mmHg
